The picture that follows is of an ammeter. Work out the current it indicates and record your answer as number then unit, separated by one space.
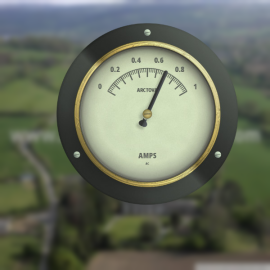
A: 0.7 A
